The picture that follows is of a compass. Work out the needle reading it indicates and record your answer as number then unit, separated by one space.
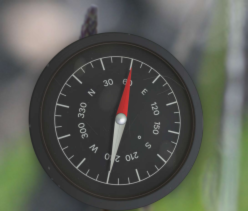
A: 60 °
